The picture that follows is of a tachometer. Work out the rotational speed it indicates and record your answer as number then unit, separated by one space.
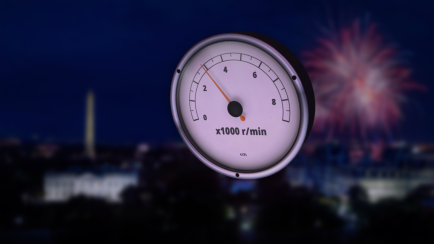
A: 3000 rpm
